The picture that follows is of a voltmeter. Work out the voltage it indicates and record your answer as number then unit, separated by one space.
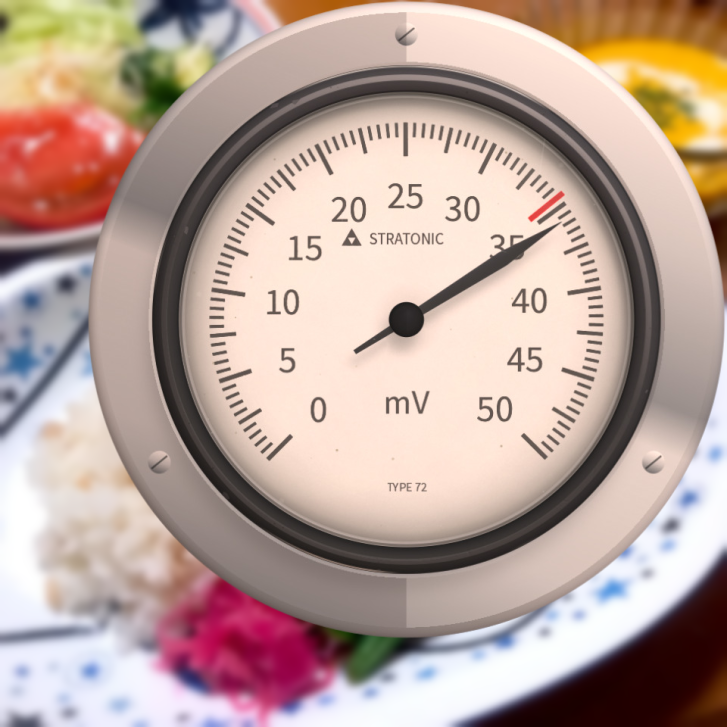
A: 35.75 mV
